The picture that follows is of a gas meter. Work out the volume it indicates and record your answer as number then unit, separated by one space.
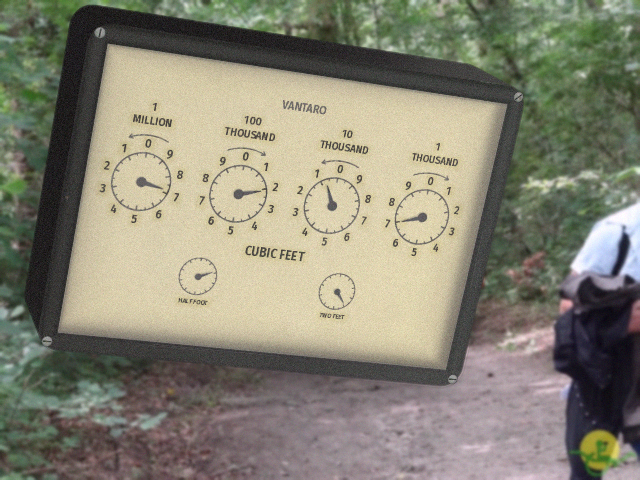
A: 720700 ft³
